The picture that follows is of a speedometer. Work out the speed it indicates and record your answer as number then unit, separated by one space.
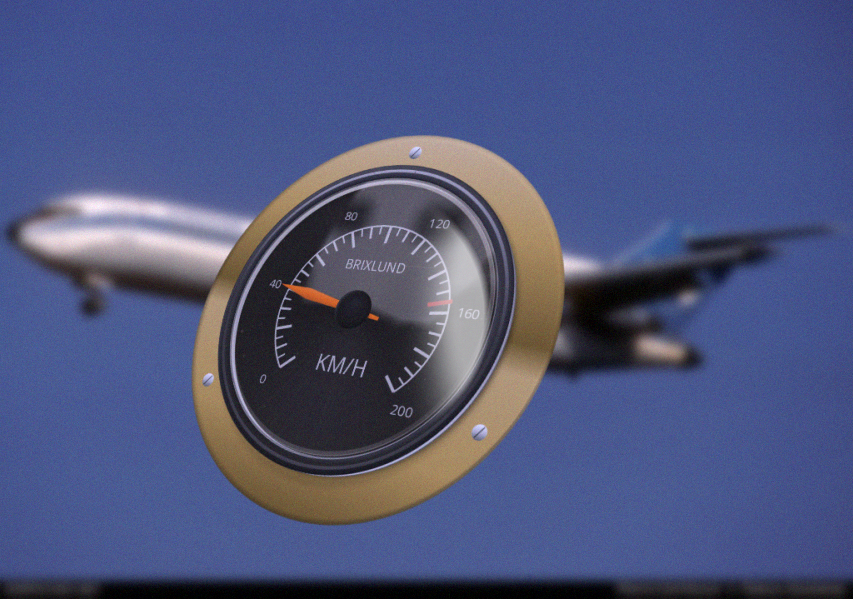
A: 40 km/h
